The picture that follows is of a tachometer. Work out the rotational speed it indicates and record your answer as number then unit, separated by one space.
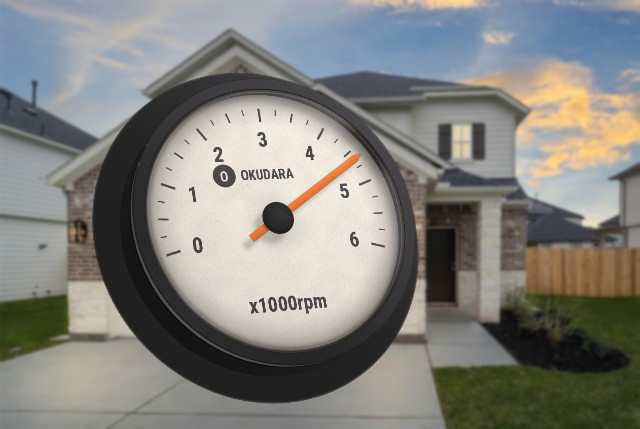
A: 4625 rpm
